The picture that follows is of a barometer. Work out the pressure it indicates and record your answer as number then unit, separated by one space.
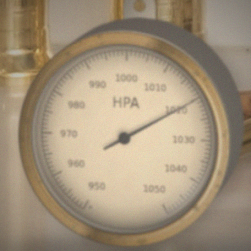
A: 1020 hPa
